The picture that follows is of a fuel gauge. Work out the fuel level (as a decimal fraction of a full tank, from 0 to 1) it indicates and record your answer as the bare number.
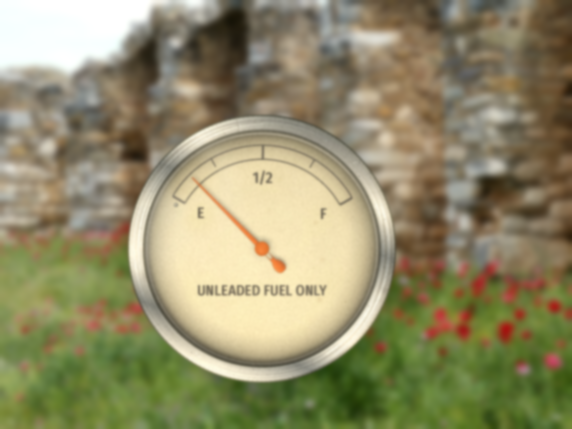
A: 0.125
